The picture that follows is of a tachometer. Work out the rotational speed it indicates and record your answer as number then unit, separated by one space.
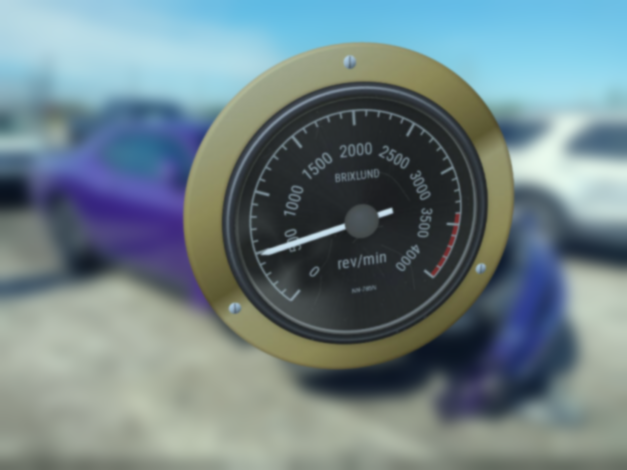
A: 500 rpm
